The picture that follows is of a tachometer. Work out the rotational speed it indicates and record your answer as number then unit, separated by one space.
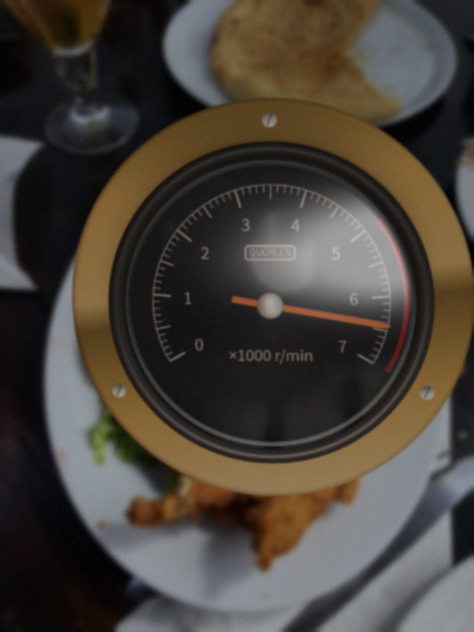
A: 6400 rpm
